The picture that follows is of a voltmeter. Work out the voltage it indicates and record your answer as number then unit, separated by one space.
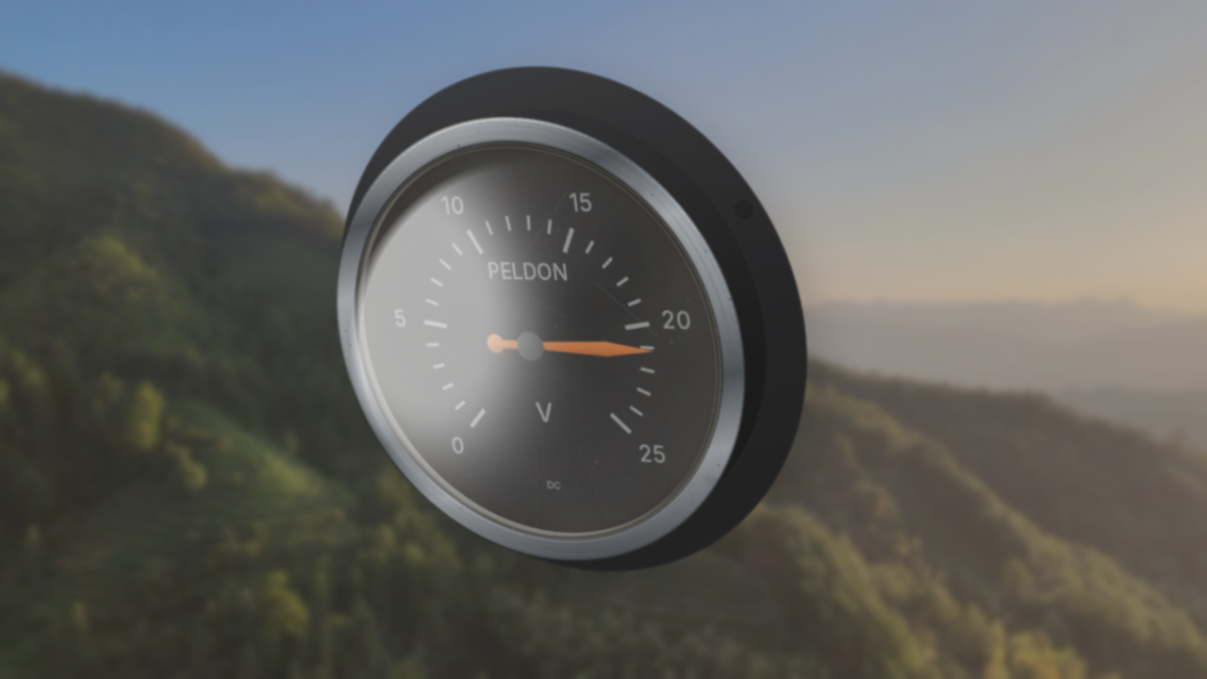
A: 21 V
